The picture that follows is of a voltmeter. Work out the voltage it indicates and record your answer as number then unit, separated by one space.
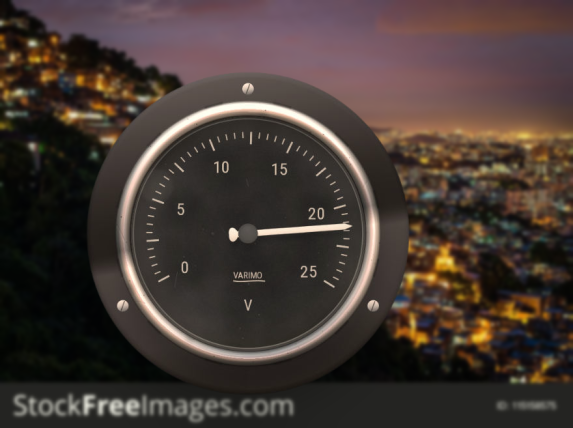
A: 21.25 V
